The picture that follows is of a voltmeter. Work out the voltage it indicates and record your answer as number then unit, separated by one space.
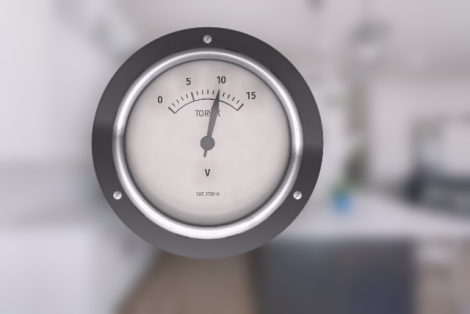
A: 10 V
